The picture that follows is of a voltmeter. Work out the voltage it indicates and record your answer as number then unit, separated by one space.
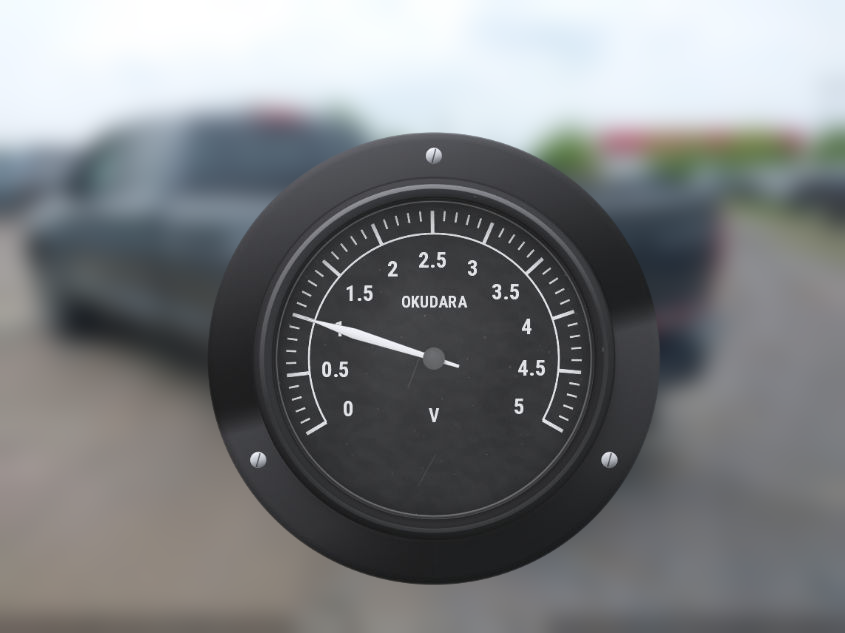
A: 1 V
